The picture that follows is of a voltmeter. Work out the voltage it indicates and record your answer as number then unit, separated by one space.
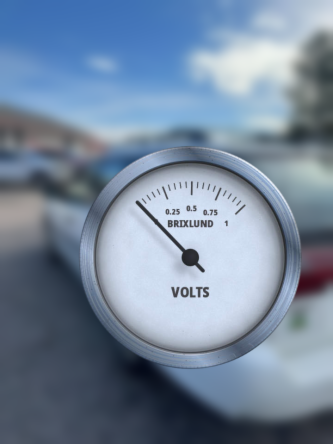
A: 0 V
